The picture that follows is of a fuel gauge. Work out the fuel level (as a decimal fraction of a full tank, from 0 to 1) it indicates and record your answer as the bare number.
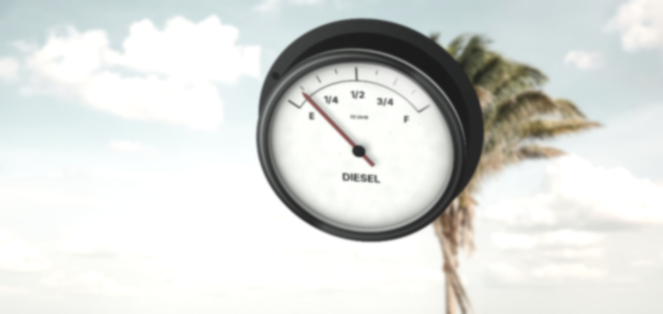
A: 0.125
